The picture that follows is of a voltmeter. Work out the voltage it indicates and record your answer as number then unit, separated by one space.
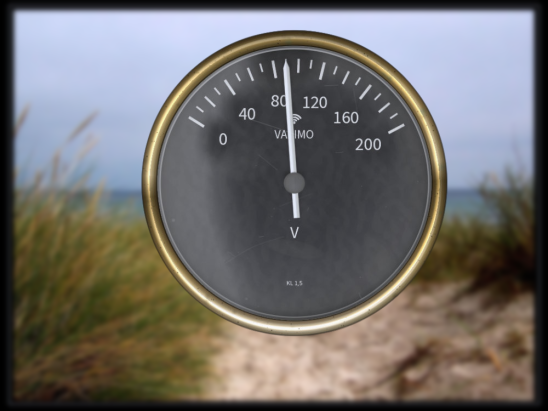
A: 90 V
